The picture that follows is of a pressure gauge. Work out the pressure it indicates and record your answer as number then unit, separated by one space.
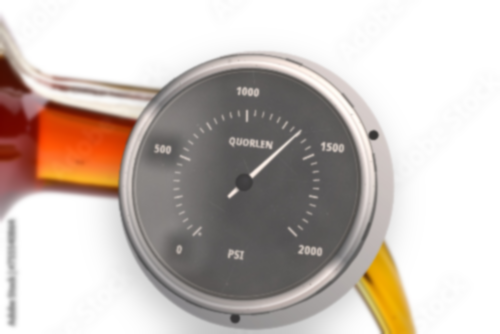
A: 1350 psi
